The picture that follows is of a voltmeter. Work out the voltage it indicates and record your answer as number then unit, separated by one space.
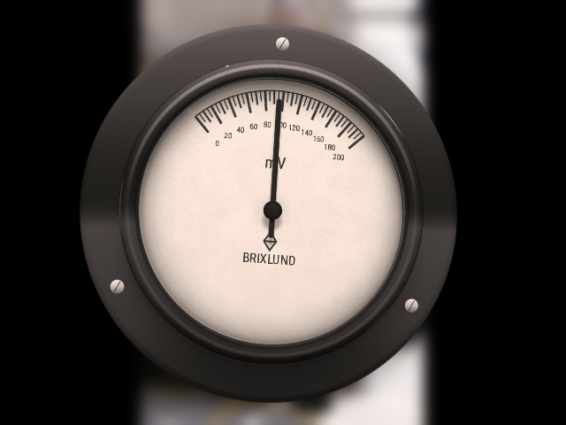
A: 95 mV
